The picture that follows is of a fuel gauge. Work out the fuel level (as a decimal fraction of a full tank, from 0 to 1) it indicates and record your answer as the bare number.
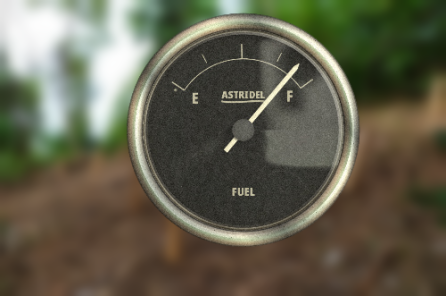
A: 0.875
